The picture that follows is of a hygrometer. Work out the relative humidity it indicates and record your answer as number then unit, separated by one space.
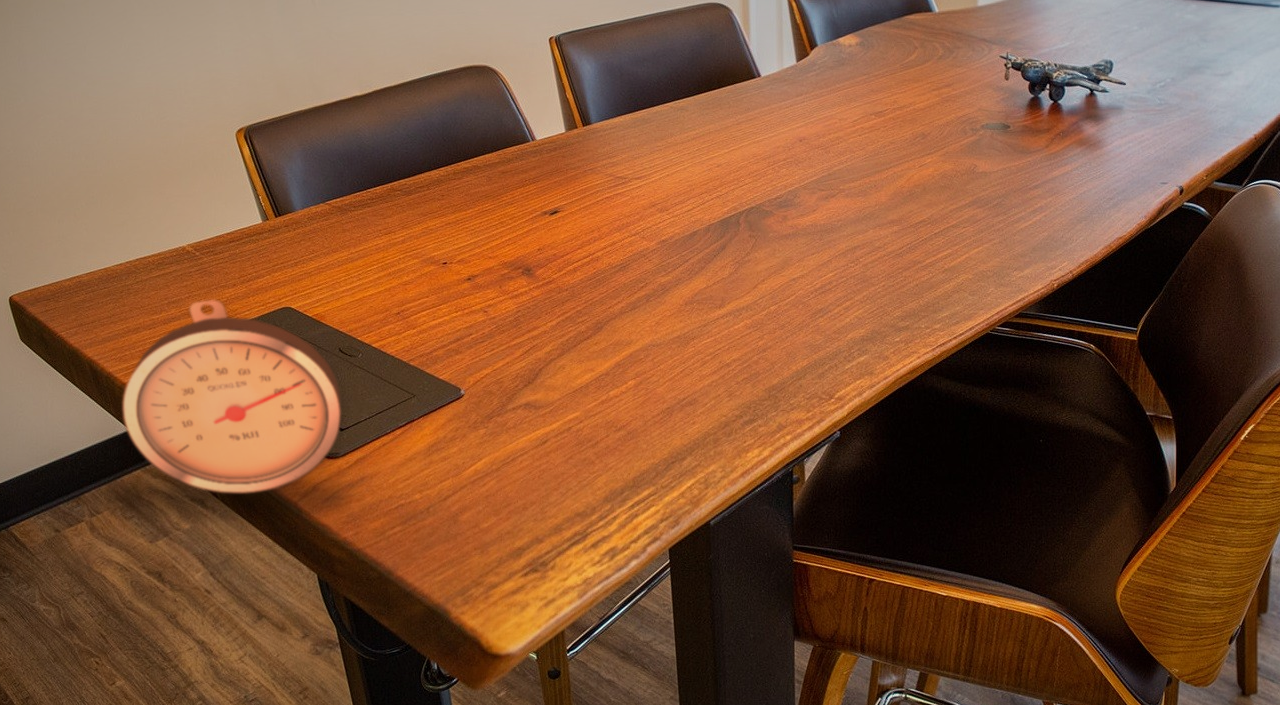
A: 80 %
